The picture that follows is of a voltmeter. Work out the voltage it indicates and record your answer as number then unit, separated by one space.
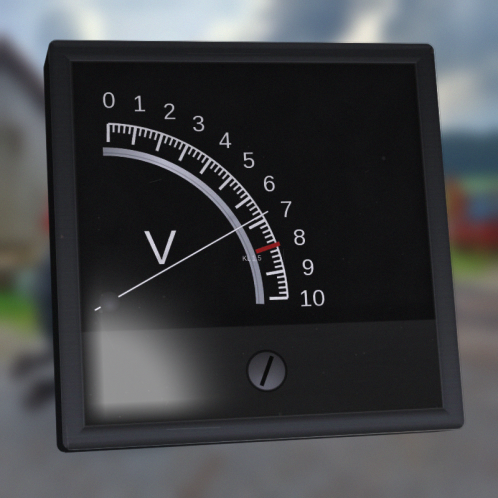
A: 6.8 V
